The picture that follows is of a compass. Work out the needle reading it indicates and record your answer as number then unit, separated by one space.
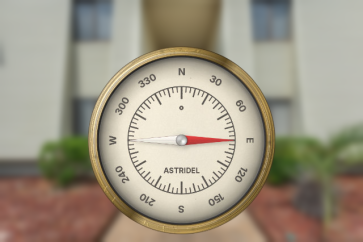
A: 90 °
